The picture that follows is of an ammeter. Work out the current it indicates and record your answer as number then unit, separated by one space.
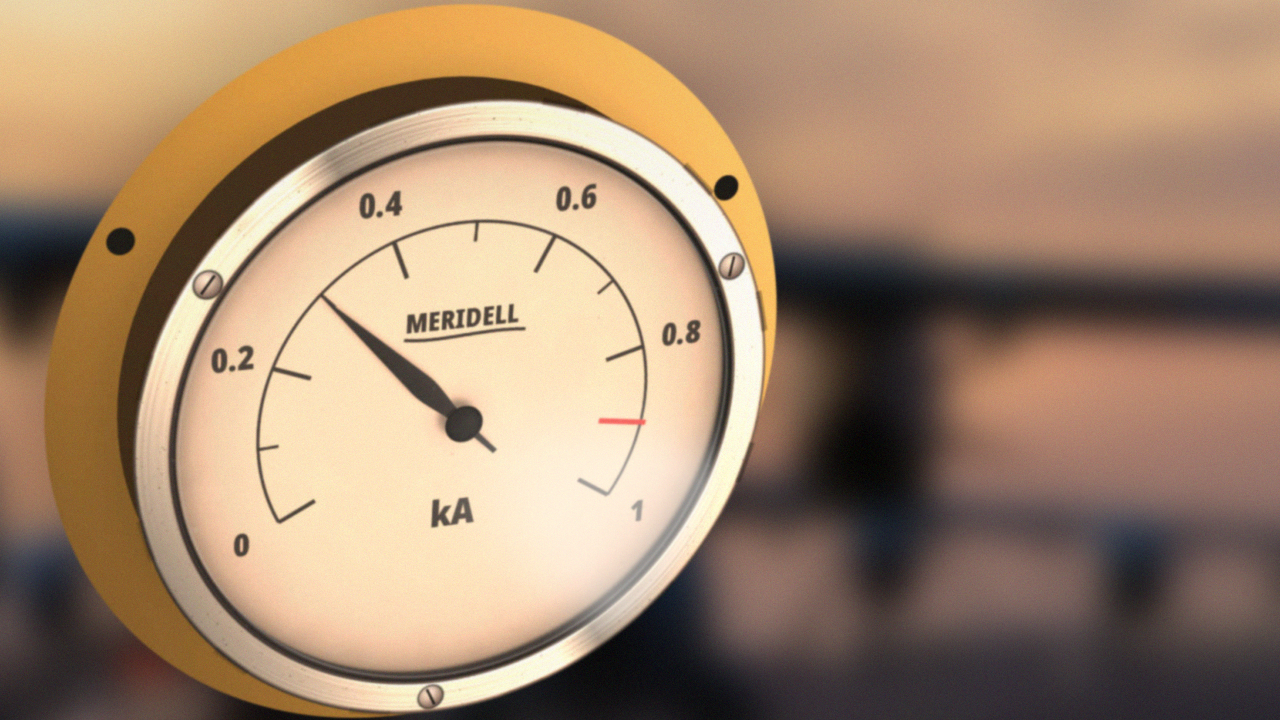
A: 0.3 kA
